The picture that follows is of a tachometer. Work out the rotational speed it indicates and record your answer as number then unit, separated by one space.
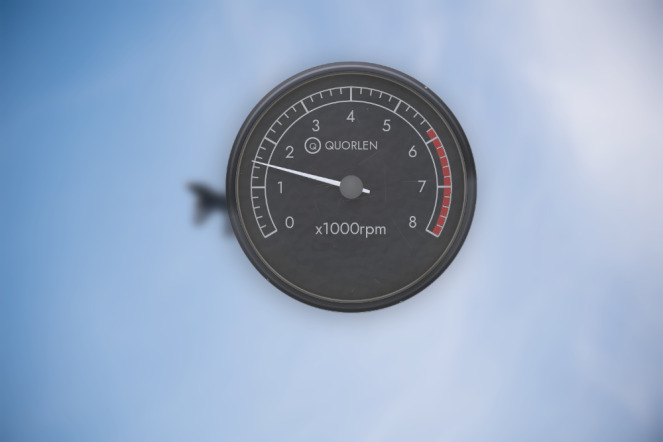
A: 1500 rpm
